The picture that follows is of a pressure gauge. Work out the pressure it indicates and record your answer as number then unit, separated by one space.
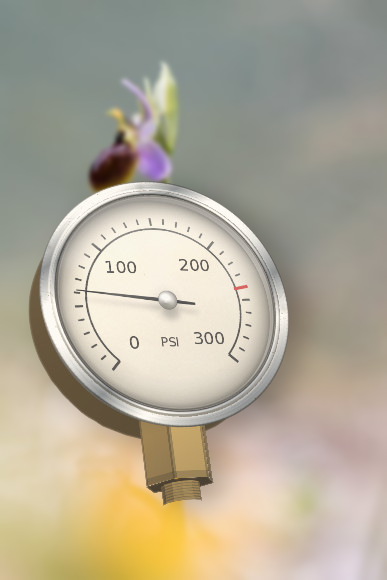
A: 60 psi
